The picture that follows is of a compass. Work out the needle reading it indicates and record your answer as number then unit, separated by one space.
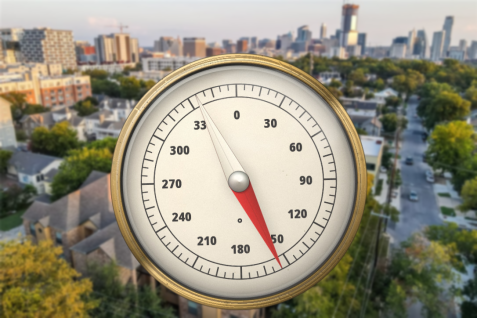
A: 155 °
